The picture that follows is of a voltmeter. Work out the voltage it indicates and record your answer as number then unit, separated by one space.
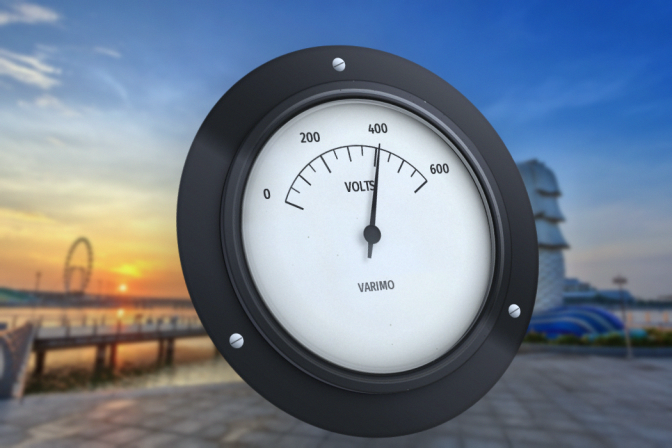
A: 400 V
